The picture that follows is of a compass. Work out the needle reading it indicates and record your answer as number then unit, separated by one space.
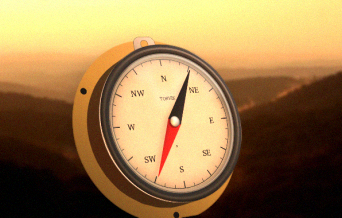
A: 210 °
